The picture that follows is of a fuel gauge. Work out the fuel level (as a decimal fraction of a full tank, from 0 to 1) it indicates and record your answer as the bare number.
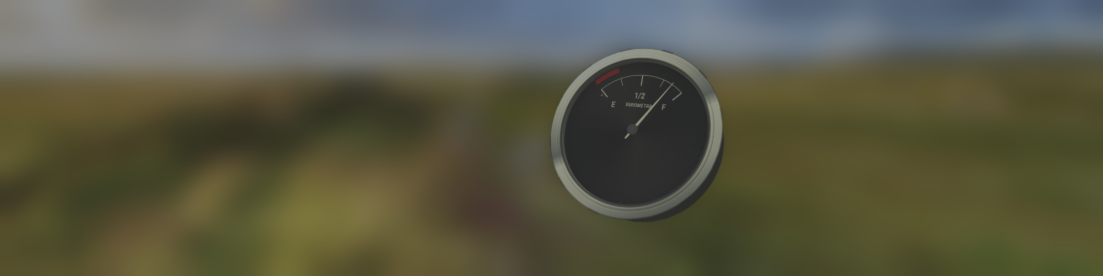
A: 0.875
